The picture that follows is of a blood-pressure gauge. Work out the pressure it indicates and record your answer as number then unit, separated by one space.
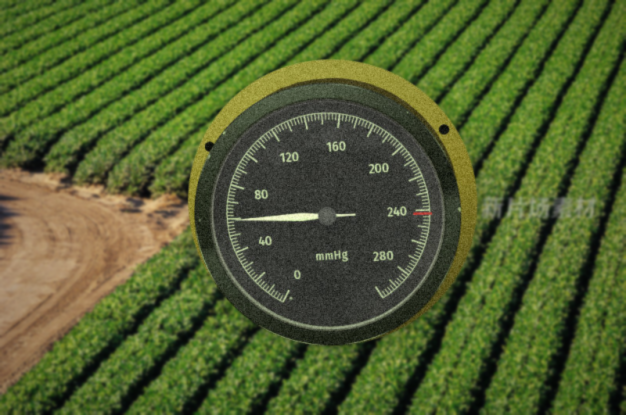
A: 60 mmHg
